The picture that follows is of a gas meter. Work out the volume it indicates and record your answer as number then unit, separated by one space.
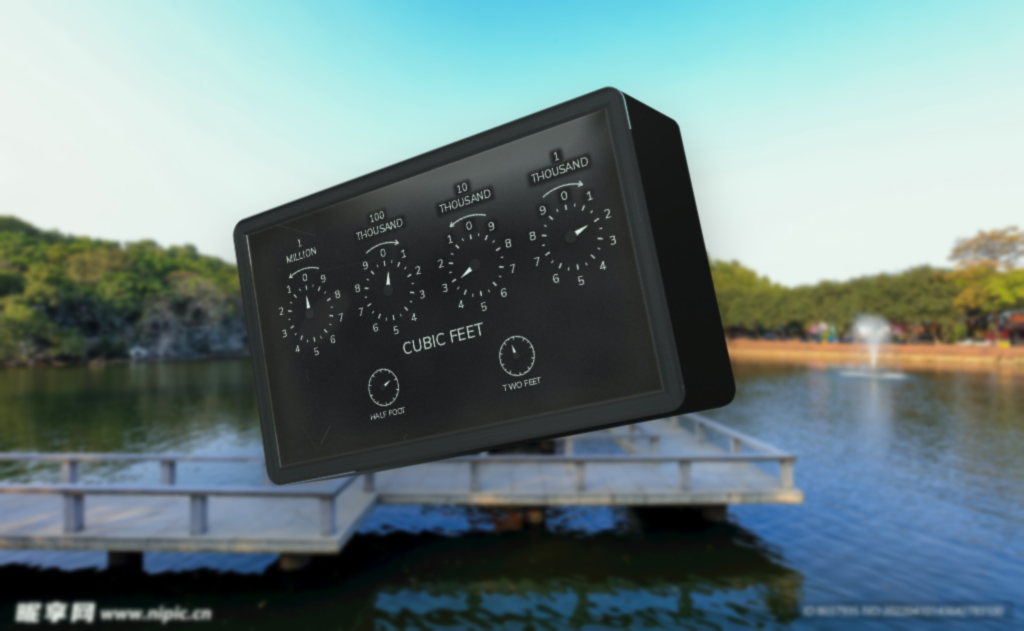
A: 3200 ft³
